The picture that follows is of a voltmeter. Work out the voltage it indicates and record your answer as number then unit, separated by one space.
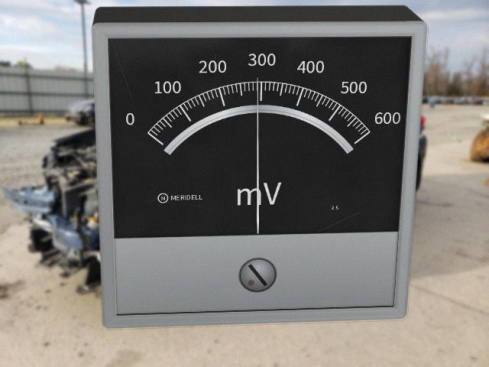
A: 290 mV
